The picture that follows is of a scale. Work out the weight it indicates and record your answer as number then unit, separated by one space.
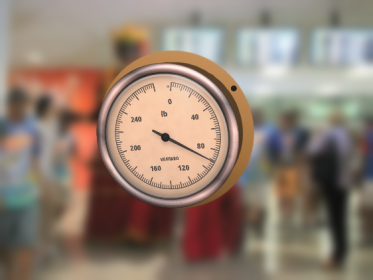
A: 90 lb
